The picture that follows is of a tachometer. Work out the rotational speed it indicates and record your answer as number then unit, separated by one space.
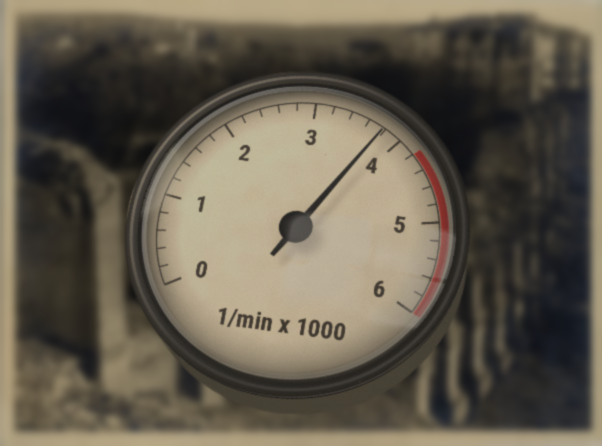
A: 3800 rpm
